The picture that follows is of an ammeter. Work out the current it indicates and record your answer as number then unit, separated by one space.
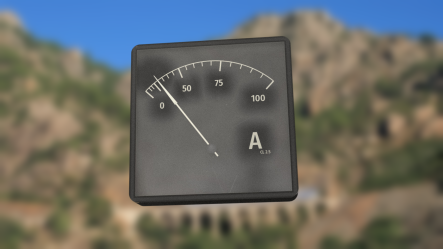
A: 30 A
